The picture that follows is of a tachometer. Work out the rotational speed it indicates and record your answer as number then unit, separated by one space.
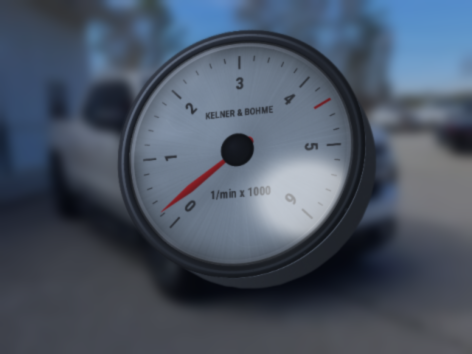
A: 200 rpm
